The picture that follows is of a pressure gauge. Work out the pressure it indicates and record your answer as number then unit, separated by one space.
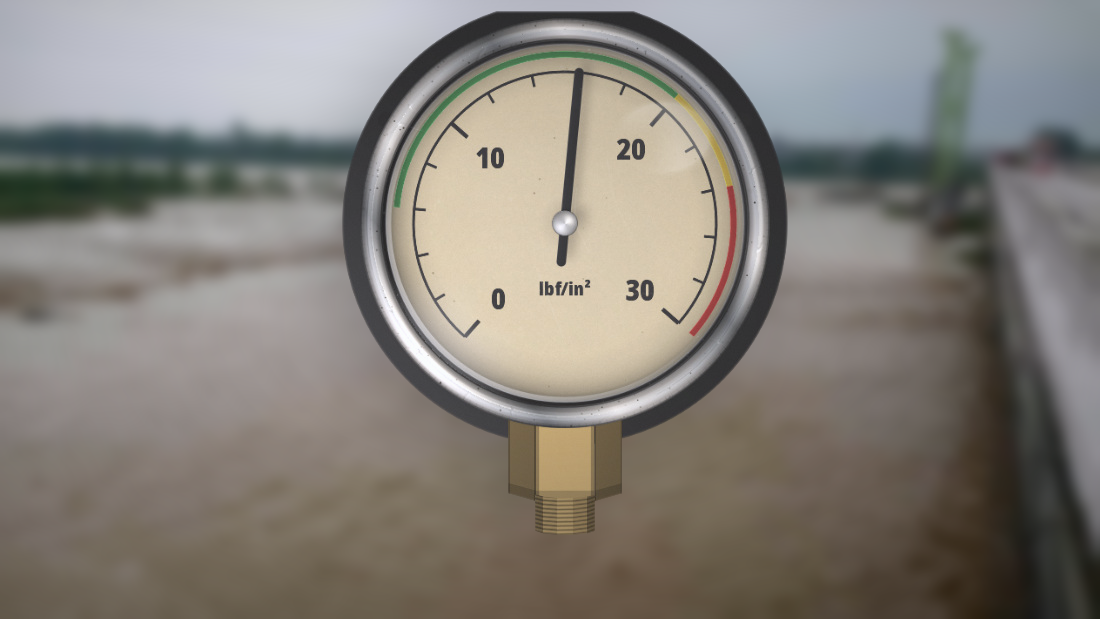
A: 16 psi
